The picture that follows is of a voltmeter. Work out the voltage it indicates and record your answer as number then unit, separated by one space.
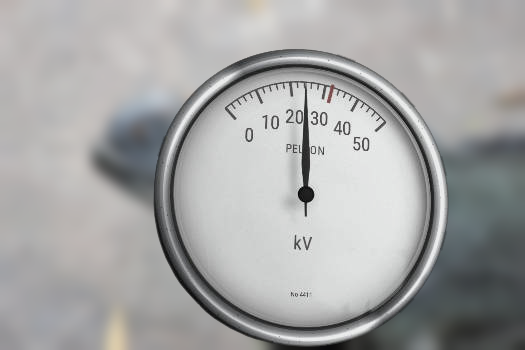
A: 24 kV
